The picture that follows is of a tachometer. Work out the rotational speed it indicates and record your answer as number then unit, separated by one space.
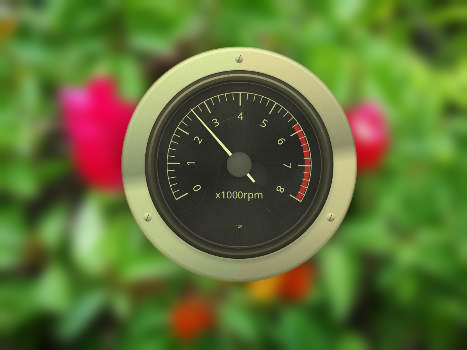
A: 2600 rpm
